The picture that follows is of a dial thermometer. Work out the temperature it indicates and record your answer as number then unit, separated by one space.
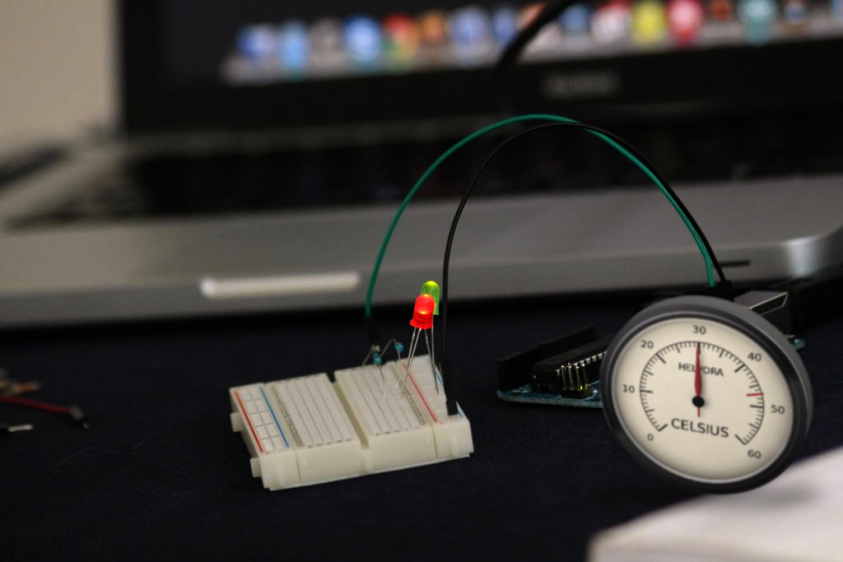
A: 30 °C
